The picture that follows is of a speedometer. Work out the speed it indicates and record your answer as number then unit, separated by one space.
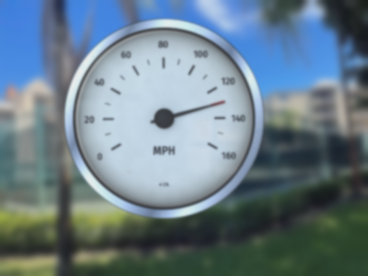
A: 130 mph
